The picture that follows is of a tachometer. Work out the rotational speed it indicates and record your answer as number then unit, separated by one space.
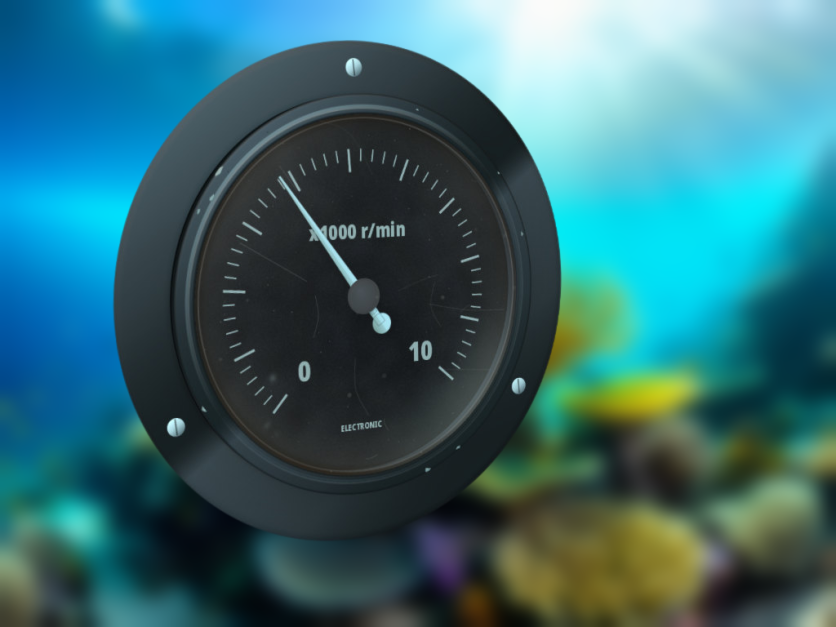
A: 3800 rpm
